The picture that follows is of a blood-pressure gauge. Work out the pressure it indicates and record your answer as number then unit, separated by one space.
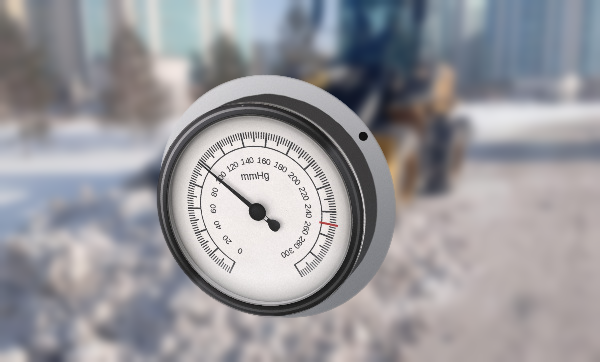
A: 100 mmHg
